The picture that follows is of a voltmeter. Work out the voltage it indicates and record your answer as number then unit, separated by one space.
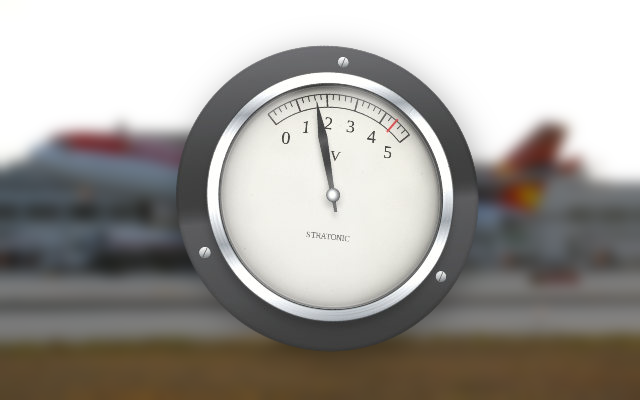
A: 1.6 V
